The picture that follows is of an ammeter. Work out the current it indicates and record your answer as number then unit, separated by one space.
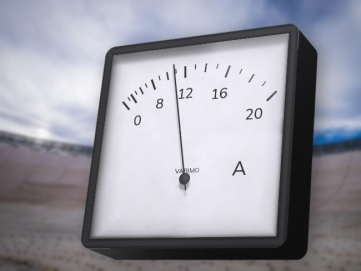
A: 11 A
